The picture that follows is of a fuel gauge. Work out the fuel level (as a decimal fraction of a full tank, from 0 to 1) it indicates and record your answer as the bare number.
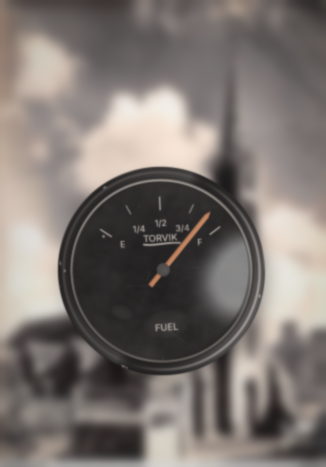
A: 0.875
